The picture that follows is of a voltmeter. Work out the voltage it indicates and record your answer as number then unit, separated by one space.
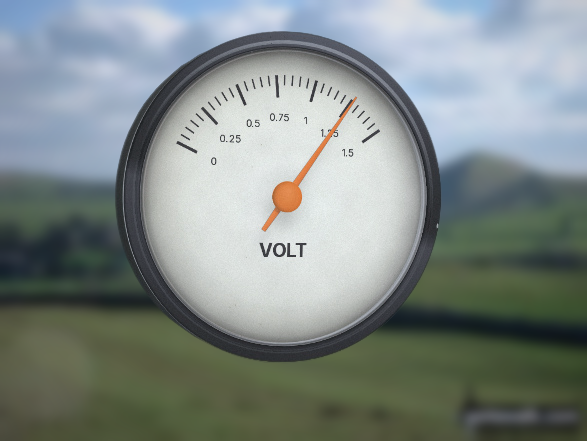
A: 1.25 V
